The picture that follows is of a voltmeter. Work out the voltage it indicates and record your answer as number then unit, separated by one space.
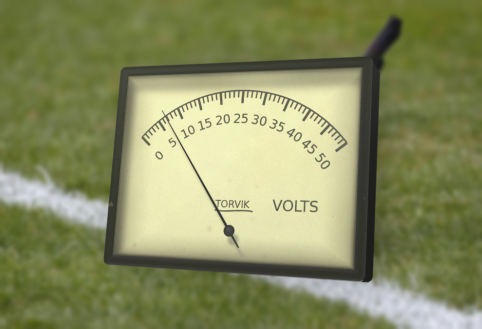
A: 7 V
